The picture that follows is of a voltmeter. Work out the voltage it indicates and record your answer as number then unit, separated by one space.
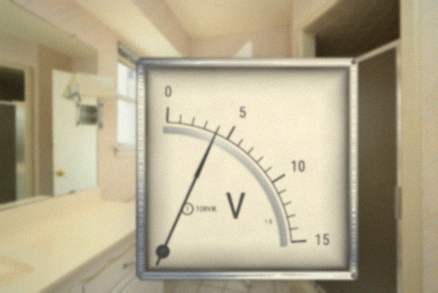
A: 4 V
